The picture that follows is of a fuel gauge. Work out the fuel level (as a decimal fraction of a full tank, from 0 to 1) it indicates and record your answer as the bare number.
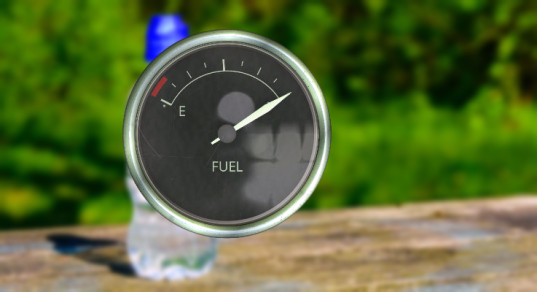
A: 1
